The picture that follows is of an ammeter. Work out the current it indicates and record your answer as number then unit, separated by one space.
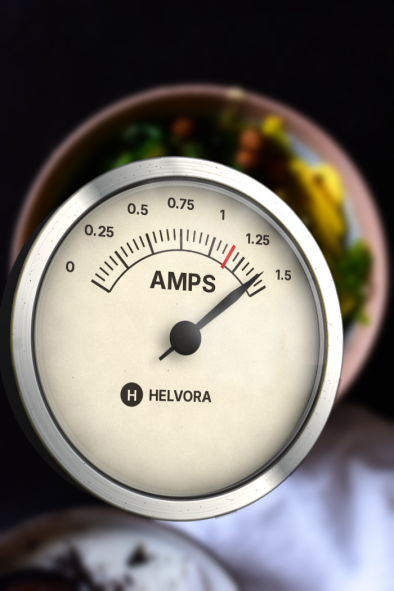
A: 1.4 A
